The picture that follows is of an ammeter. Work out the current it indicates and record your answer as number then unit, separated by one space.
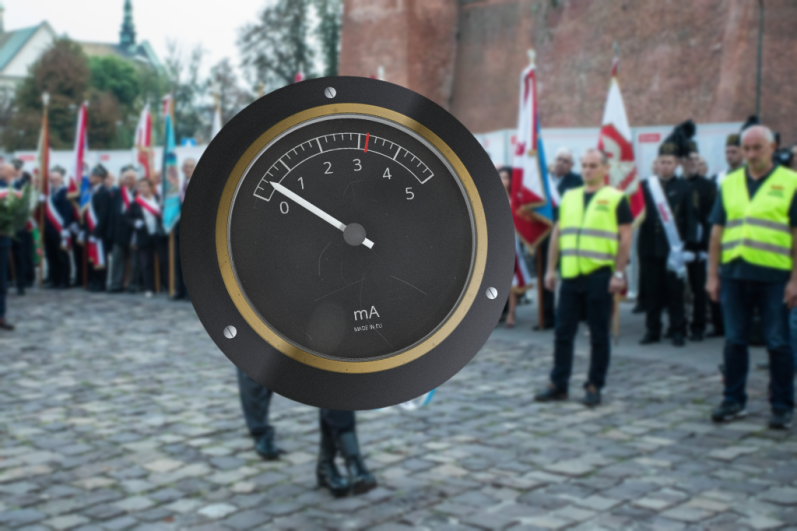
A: 0.4 mA
